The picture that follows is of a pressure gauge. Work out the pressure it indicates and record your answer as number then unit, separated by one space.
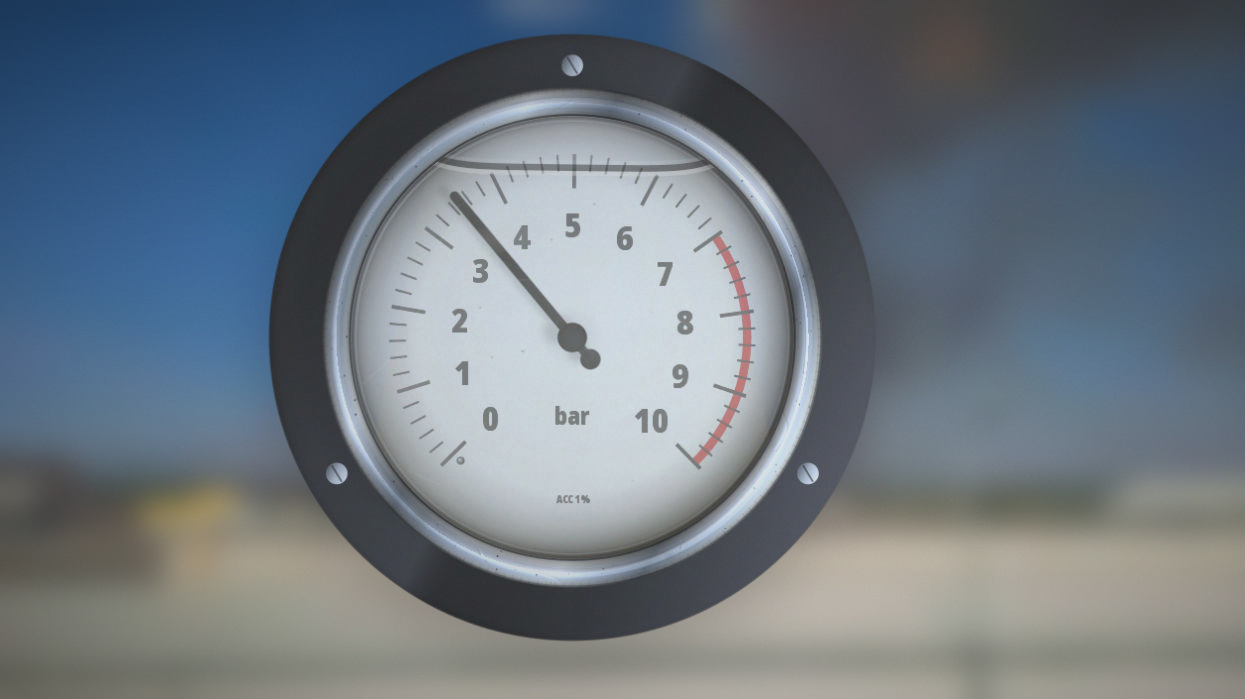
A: 3.5 bar
